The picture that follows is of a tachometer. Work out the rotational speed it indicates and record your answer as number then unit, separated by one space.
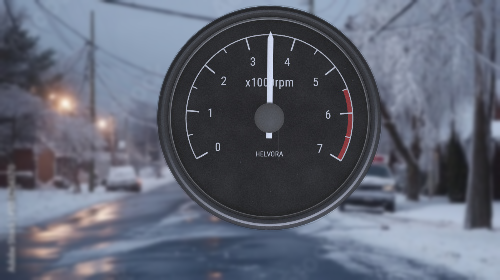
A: 3500 rpm
